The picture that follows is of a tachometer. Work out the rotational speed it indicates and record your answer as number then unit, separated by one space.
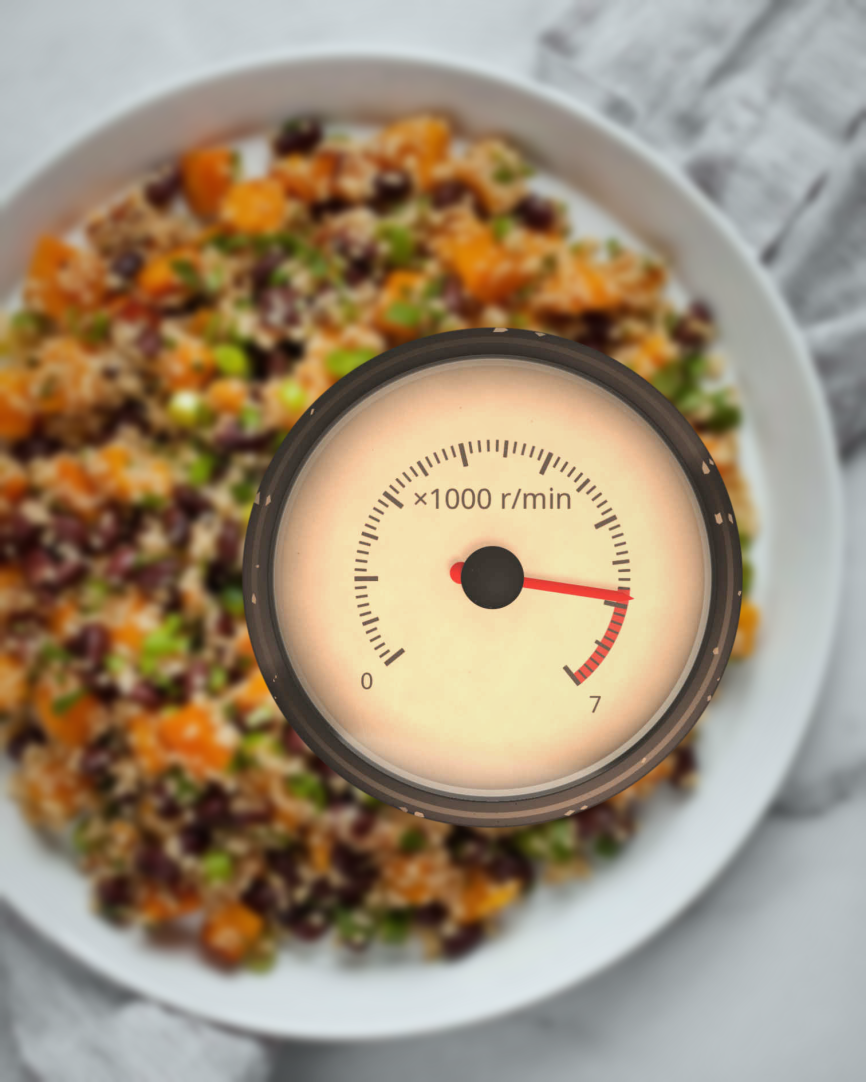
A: 5900 rpm
